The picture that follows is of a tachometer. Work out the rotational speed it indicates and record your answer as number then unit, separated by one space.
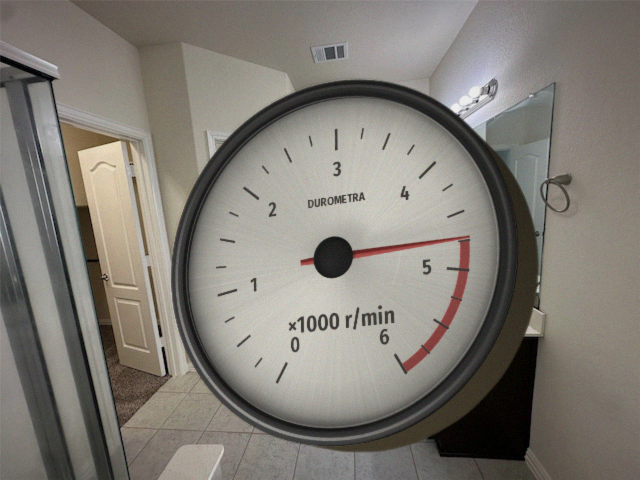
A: 4750 rpm
